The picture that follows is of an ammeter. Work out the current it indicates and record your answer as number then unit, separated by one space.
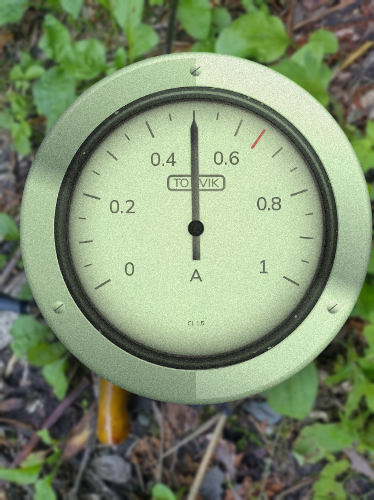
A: 0.5 A
